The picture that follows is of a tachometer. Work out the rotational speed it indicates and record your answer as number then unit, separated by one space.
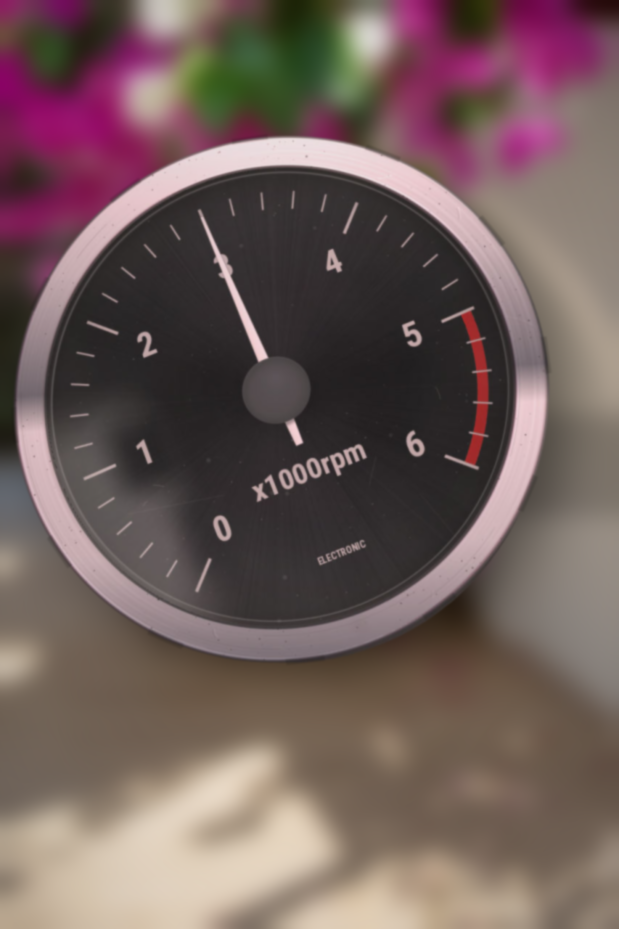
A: 3000 rpm
